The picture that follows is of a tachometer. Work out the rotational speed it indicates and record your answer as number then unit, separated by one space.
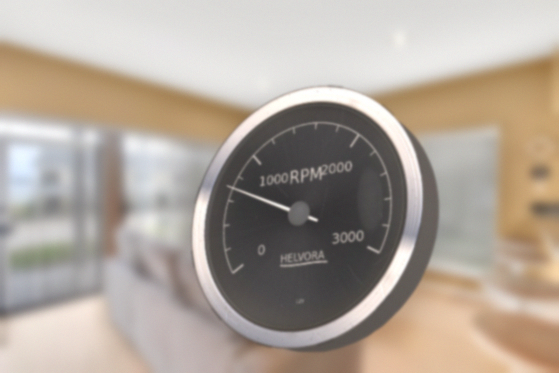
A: 700 rpm
